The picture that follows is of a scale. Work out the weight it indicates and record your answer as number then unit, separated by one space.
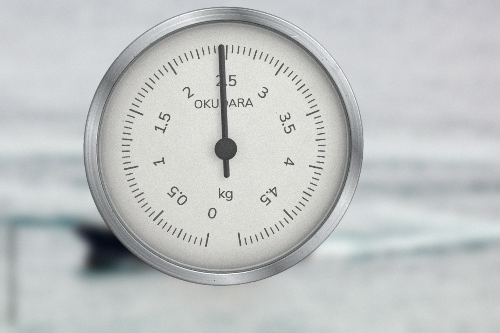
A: 2.45 kg
